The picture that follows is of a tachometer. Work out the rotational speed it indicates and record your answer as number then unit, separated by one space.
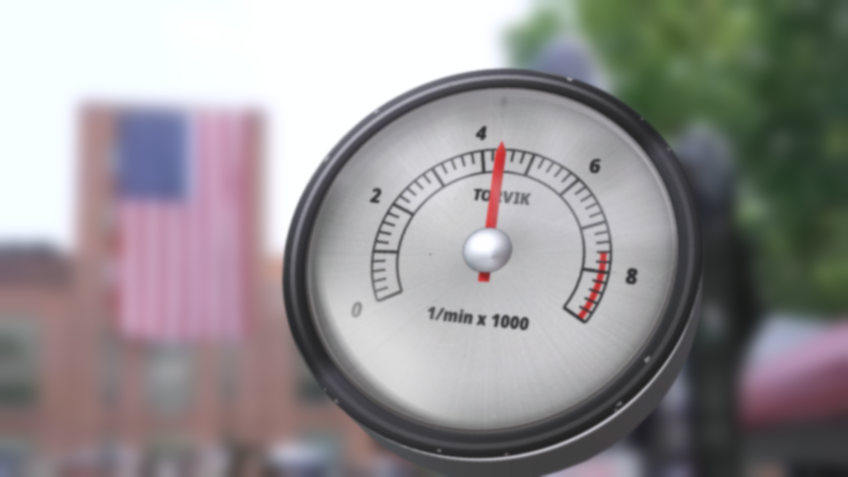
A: 4400 rpm
